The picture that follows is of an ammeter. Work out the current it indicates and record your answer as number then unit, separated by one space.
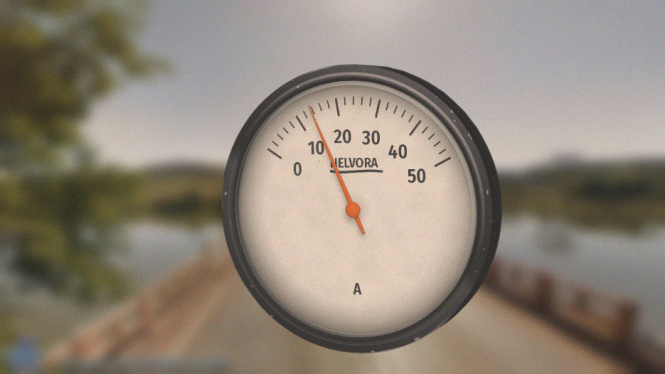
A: 14 A
